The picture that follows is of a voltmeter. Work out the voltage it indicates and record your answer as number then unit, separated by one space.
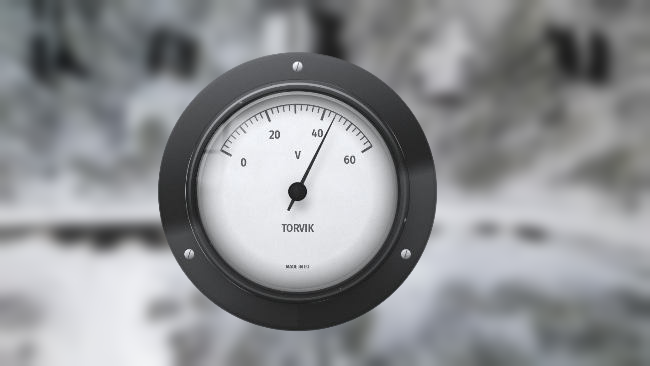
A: 44 V
